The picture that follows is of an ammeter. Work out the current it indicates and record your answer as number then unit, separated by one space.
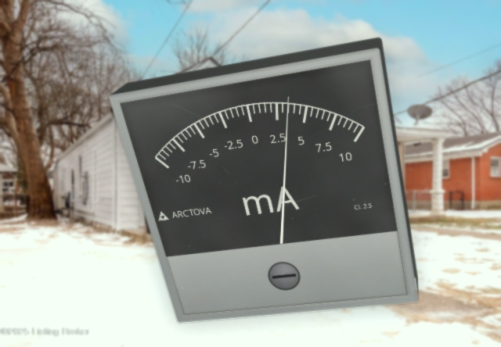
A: 3.5 mA
